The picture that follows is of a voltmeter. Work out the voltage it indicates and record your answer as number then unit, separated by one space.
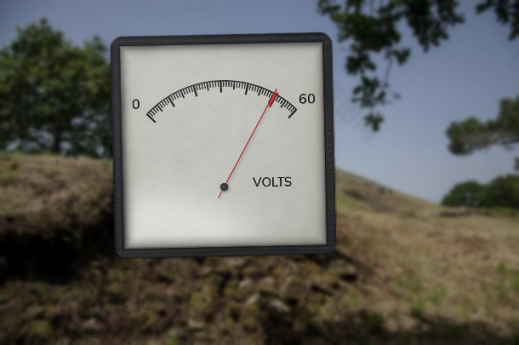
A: 50 V
